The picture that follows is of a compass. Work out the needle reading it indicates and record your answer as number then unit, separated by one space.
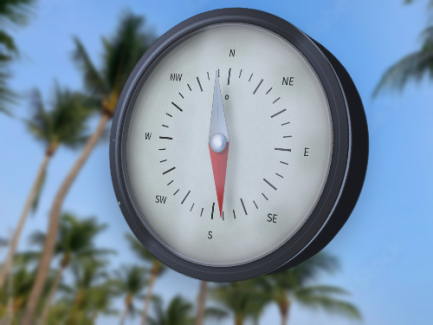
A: 170 °
